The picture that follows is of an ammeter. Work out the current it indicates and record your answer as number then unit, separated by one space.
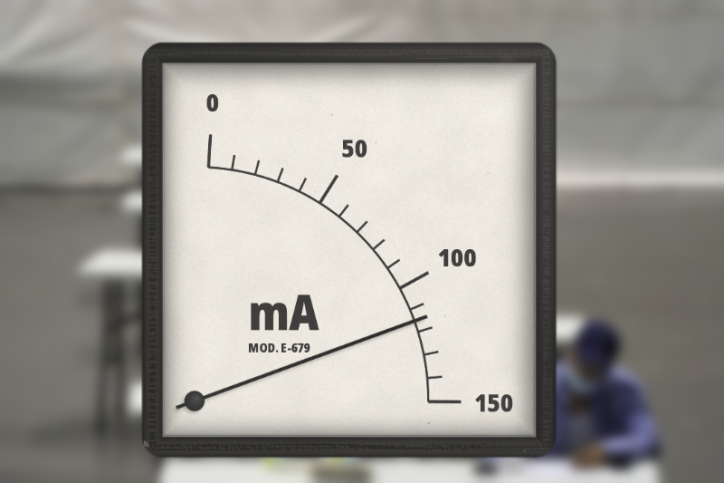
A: 115 mA
